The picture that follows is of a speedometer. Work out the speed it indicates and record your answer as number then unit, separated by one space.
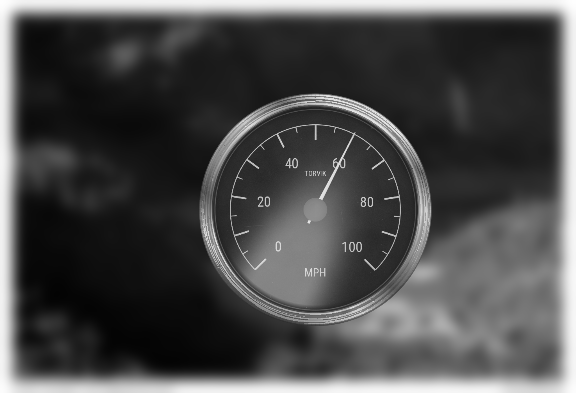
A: 60 mph
